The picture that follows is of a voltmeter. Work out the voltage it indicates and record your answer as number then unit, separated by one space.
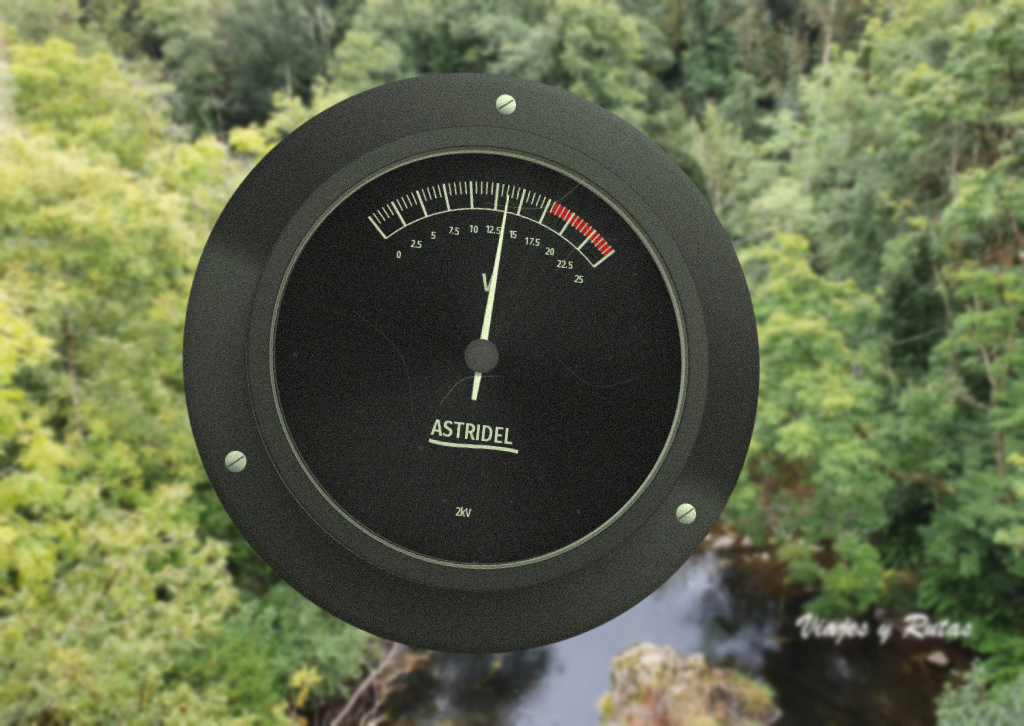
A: 13.5 V
